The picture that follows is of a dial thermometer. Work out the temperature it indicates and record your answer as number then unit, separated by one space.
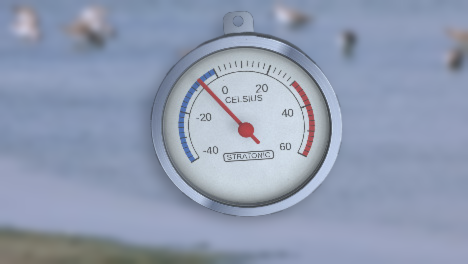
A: -6 °C
